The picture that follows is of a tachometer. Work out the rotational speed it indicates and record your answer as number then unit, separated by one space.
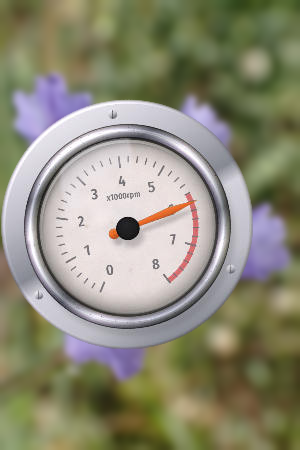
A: 6000 rpm
